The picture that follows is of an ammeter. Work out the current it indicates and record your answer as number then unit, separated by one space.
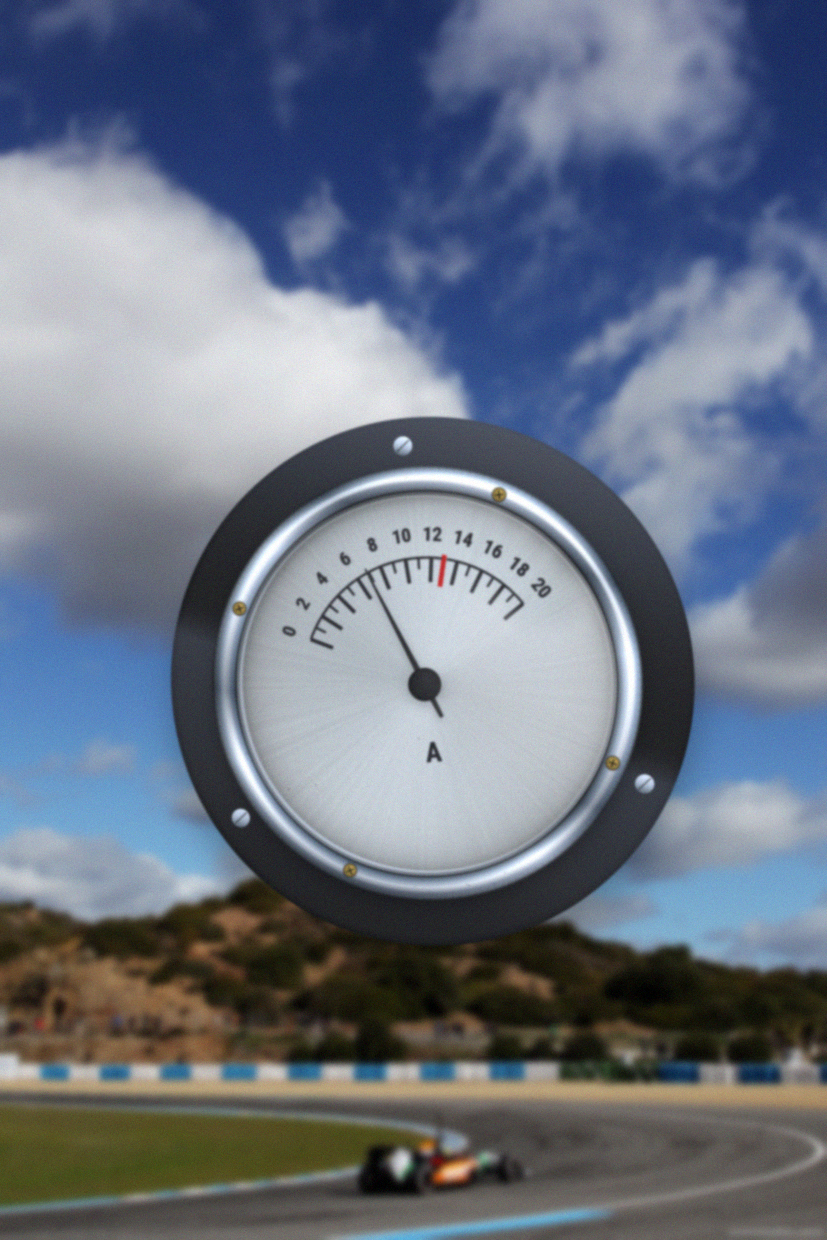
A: 7 A
